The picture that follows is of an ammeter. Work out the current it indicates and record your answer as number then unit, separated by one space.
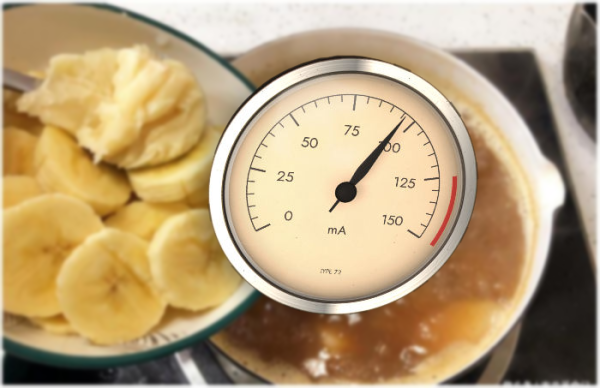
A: 95 mA
